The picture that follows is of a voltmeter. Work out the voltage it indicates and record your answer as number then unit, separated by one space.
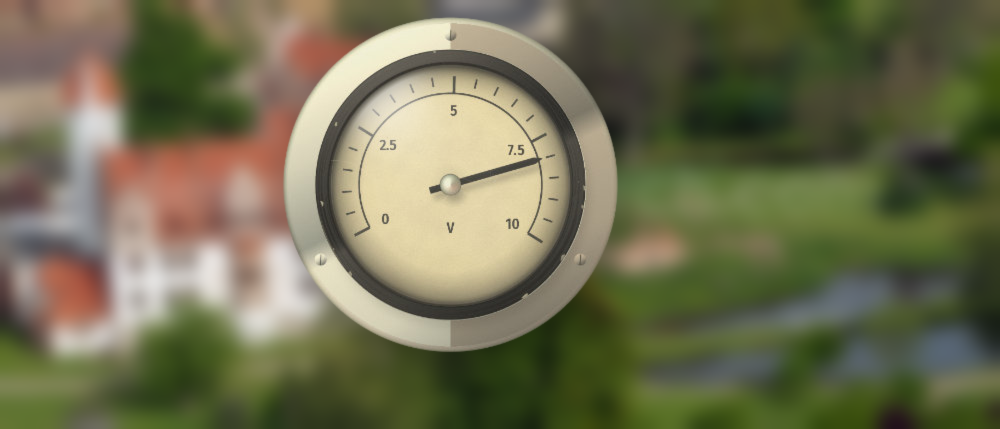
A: 8 V
